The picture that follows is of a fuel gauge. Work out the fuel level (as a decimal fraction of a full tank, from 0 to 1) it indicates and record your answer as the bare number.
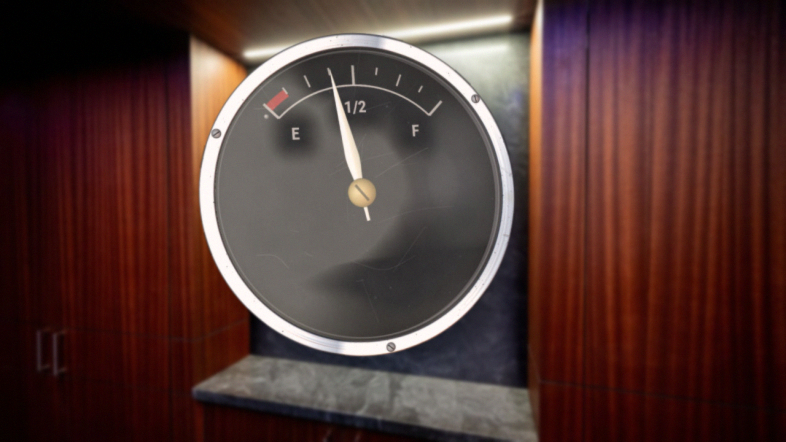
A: 0.375
